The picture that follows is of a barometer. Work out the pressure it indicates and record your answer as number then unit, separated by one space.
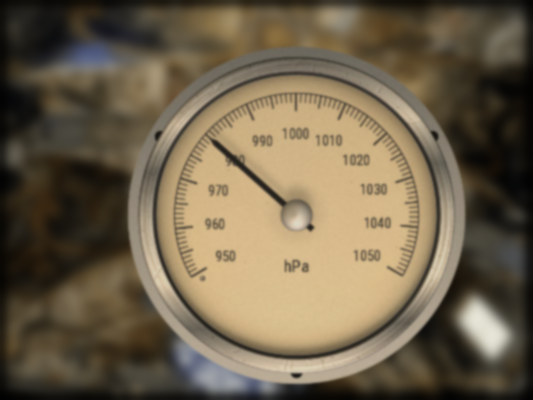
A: 980 hPa
